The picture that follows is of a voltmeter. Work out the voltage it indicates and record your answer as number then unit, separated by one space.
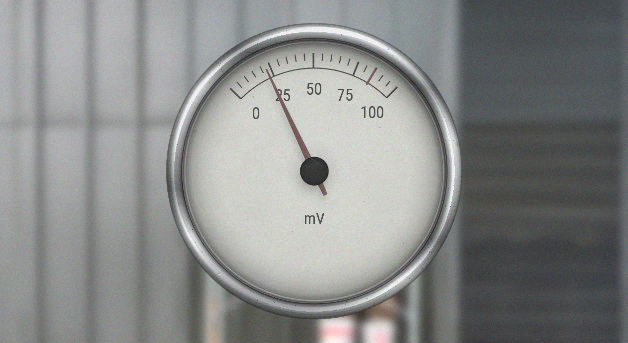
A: 22.5 mV
